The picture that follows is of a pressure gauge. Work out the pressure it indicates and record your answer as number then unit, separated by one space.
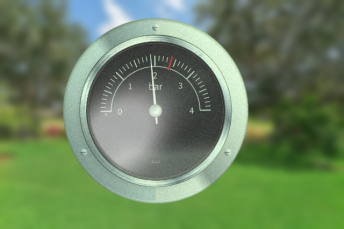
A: 1.9 bar
